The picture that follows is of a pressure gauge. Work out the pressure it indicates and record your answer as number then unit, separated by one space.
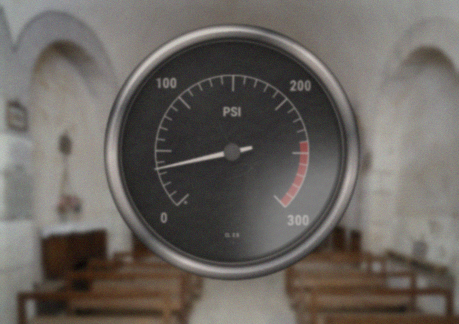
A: 35 psi
